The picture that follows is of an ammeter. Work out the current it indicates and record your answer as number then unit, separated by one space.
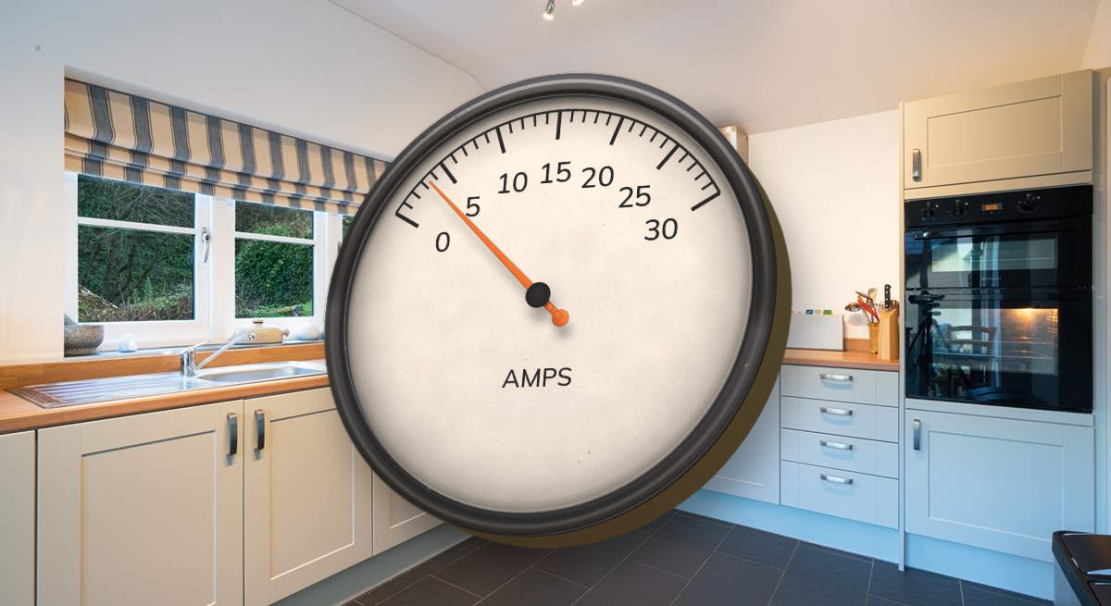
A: 3.5 A
